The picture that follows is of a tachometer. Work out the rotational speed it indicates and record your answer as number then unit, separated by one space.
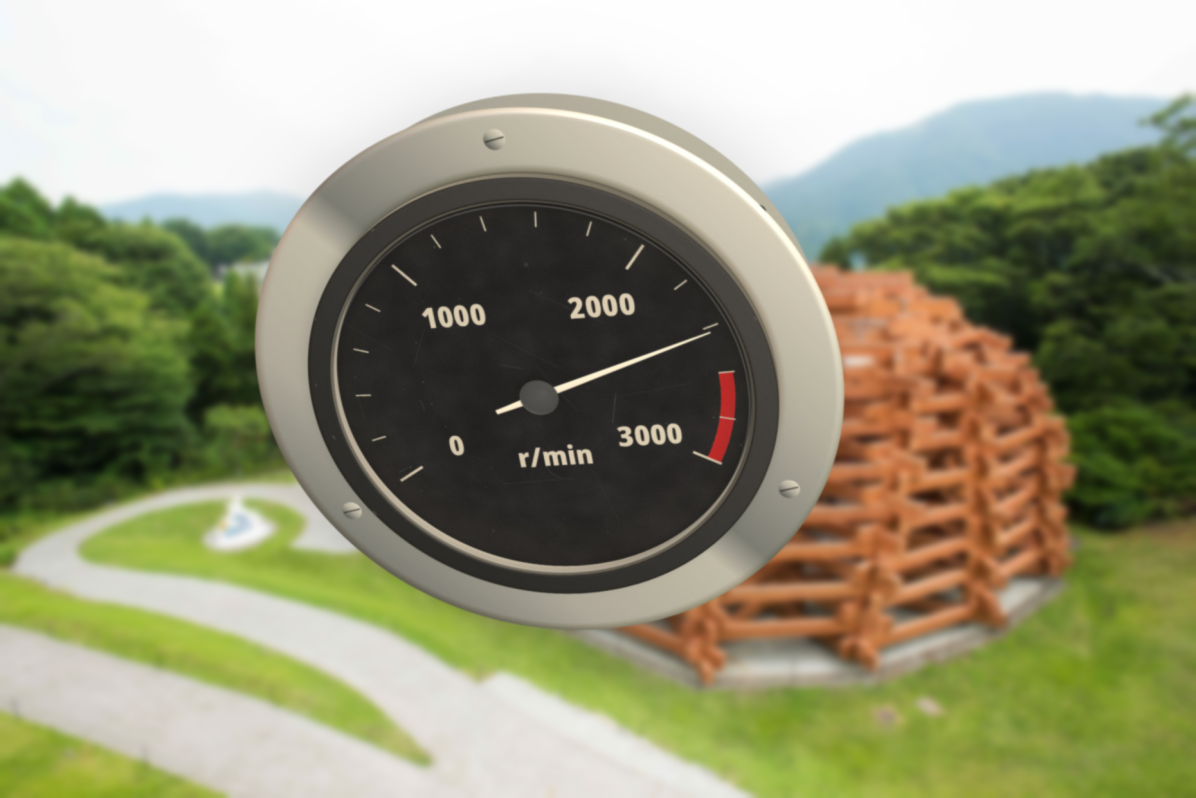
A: 2400 rpm
